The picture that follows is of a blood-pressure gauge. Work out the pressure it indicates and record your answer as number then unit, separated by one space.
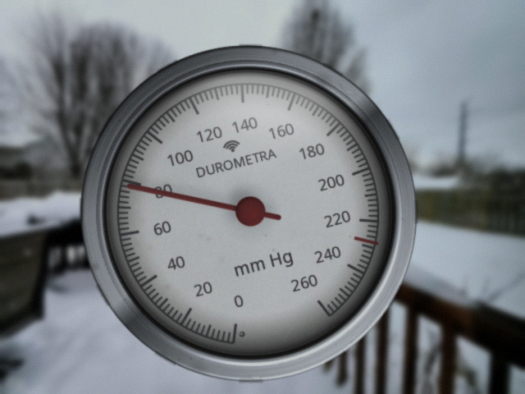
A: 78 mmHg
